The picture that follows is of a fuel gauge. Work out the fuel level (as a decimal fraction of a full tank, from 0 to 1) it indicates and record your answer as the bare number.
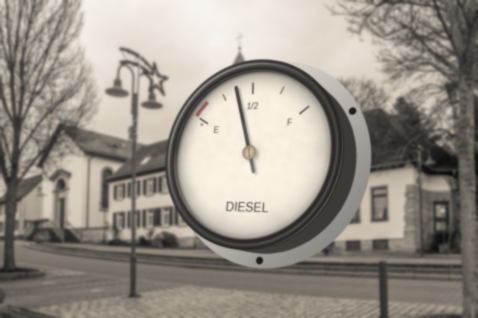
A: 0.375
